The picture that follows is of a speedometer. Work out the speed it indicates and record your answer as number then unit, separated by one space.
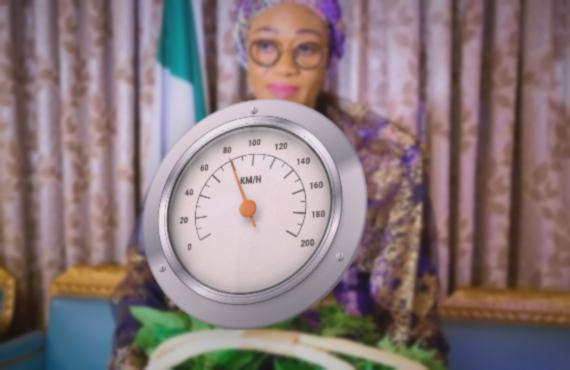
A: 80 km/h
